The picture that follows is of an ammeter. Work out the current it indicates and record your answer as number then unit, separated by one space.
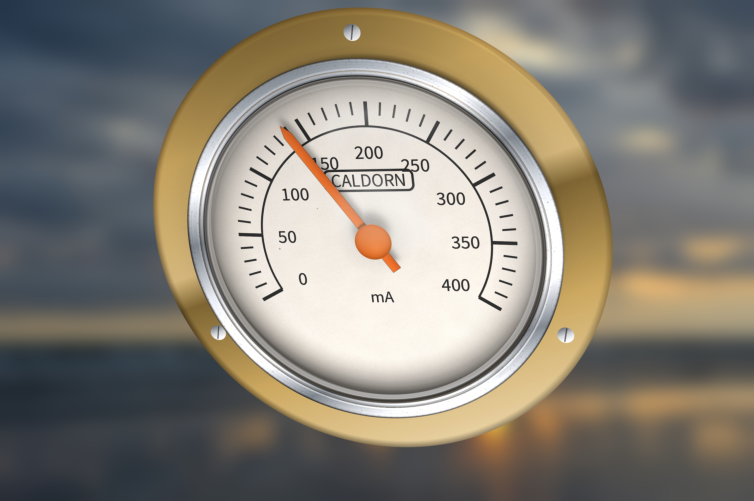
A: 140 mA
